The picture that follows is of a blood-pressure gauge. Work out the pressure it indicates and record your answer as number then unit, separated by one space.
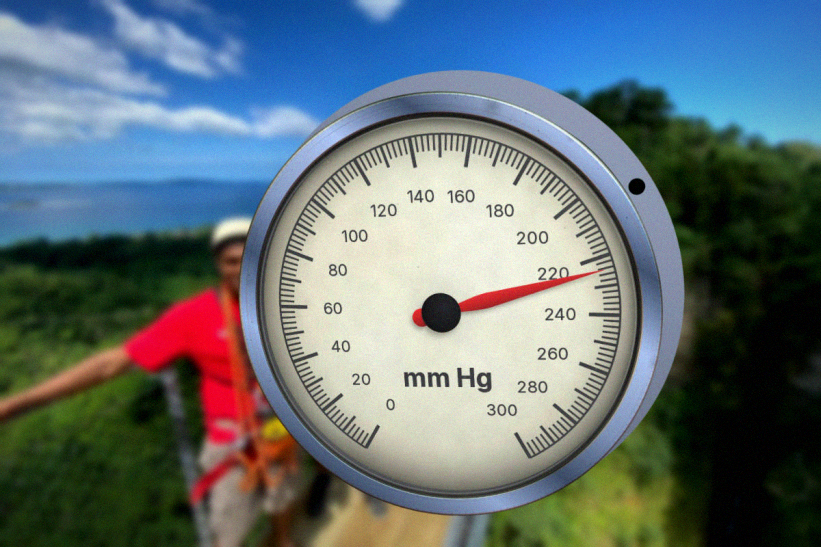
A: 224 mmHg
